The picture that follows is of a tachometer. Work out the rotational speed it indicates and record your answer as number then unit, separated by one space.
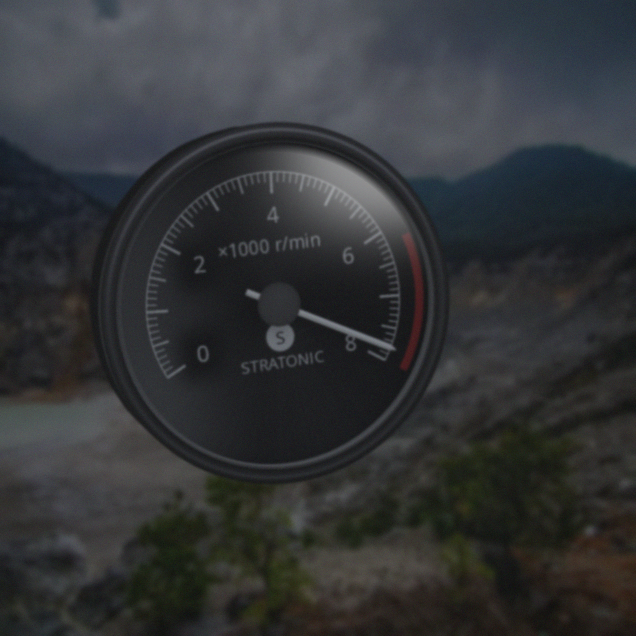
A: 7800 rpm
